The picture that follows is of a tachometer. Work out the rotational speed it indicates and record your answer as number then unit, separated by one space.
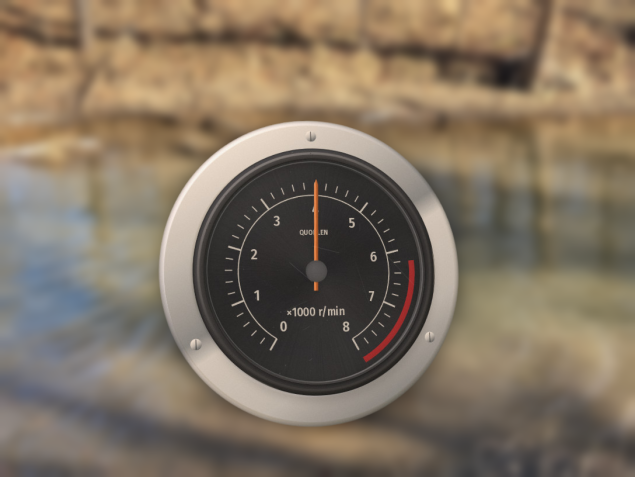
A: 4000 rpm
